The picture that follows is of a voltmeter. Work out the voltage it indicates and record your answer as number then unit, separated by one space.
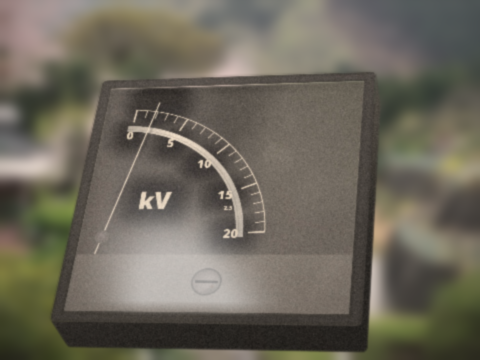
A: 2 kV
